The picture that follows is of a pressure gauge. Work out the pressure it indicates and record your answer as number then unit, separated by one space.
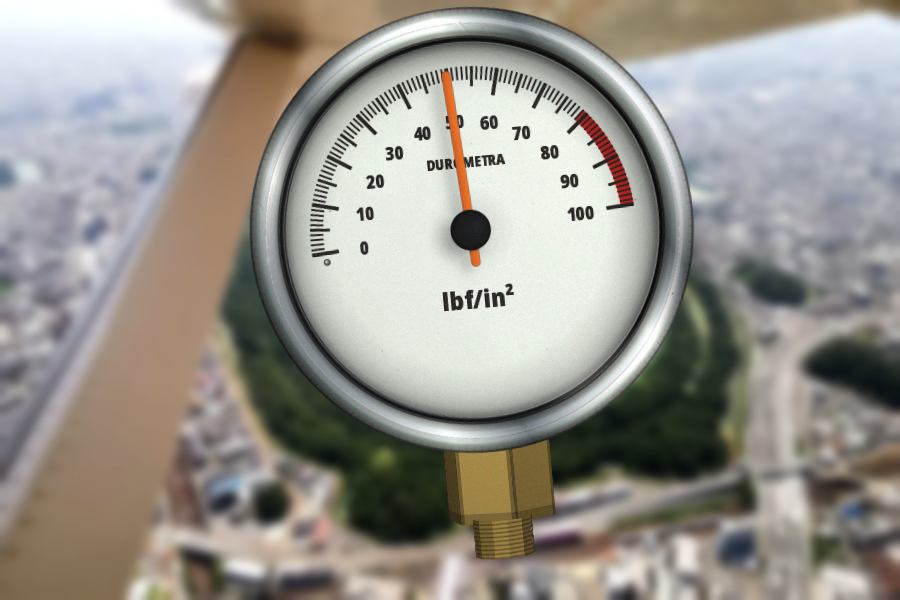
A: 50 psi
